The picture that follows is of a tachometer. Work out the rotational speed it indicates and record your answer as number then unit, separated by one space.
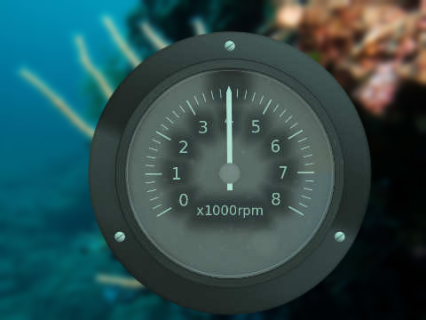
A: 4000 rpm
